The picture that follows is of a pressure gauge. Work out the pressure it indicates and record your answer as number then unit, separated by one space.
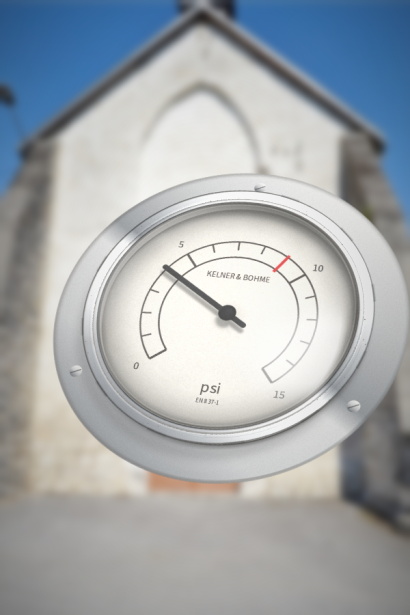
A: 4 psi
